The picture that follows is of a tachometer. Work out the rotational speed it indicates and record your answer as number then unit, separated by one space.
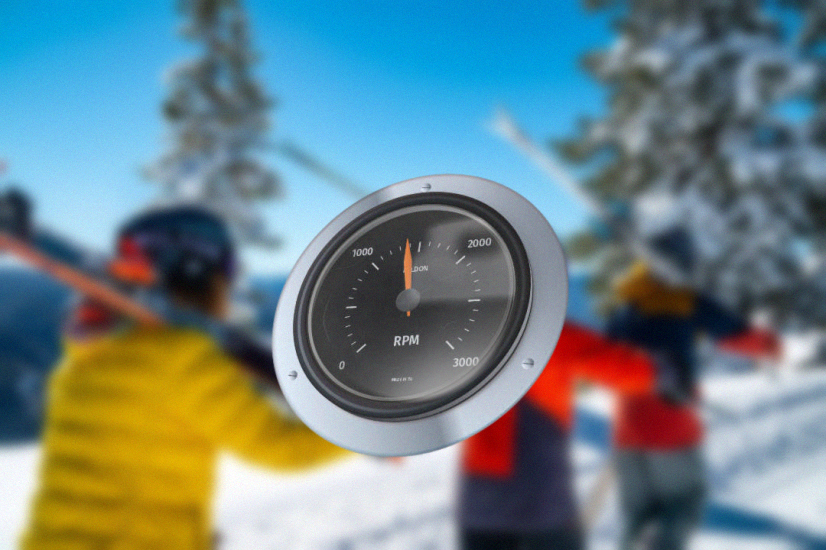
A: 1400 rpm
